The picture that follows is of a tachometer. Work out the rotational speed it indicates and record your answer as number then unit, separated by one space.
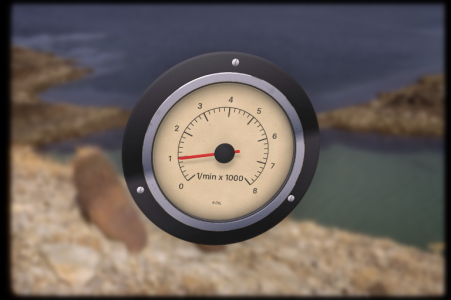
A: 1000 rpm
